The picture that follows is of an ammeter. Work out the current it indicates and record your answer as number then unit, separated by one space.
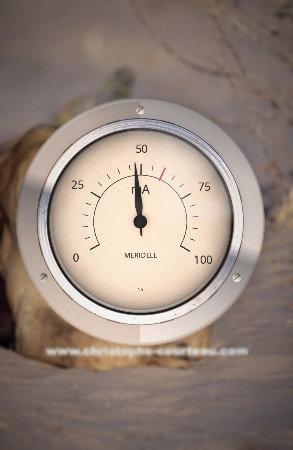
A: 47.5 mA
